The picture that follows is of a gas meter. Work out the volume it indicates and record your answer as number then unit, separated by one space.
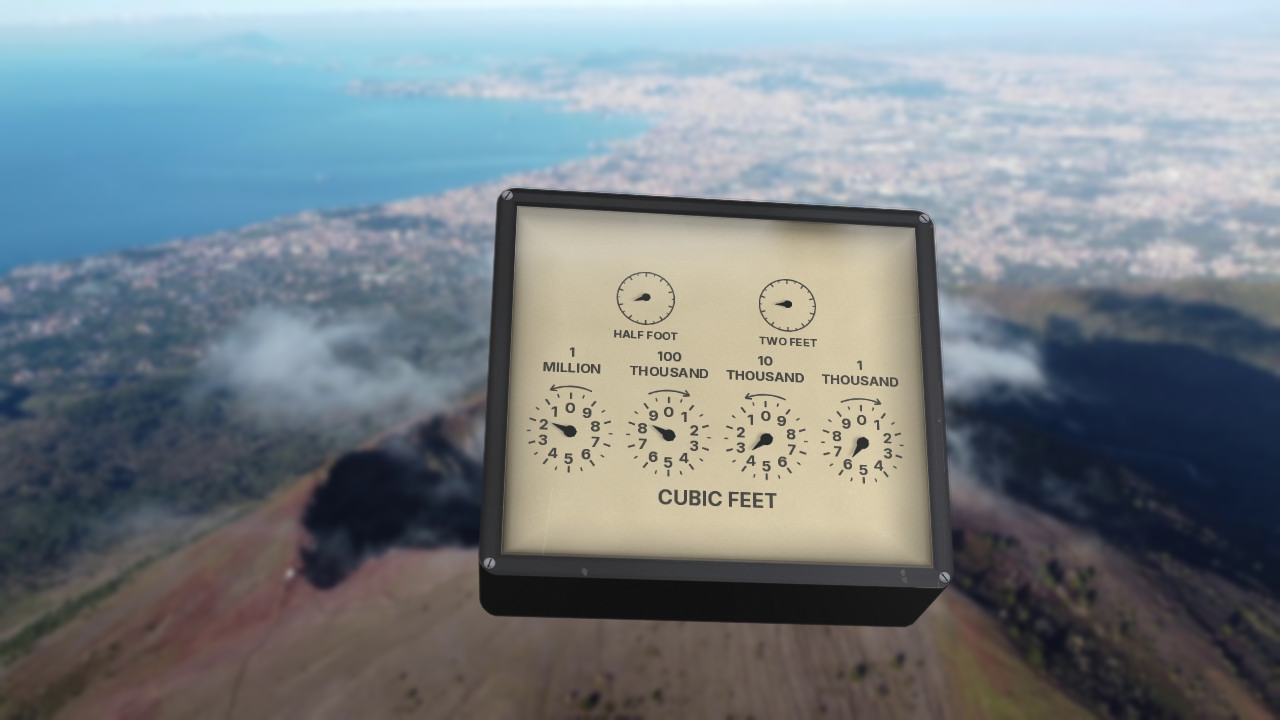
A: 183600 ft³
